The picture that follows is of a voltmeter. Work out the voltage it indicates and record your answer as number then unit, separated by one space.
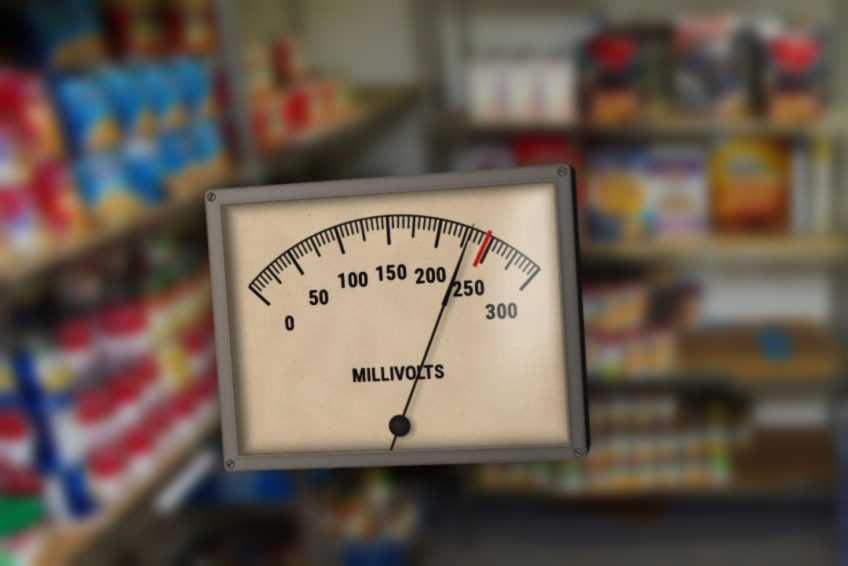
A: 230 mV
